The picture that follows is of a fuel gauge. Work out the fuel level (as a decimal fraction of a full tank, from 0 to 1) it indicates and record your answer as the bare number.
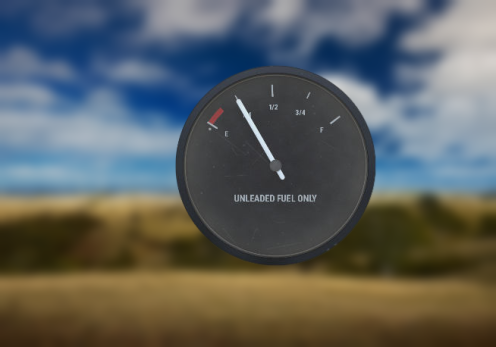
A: 0.25
